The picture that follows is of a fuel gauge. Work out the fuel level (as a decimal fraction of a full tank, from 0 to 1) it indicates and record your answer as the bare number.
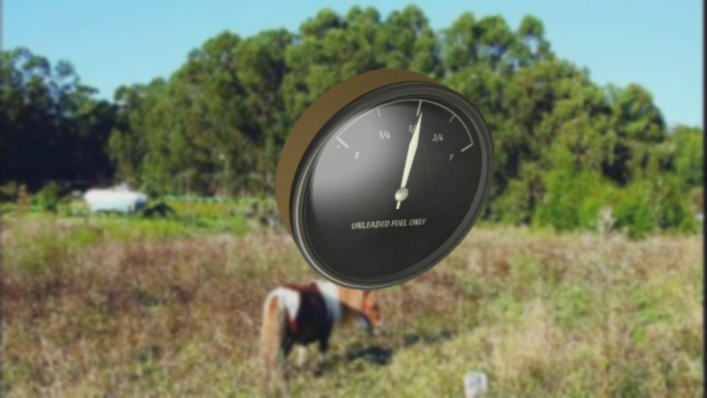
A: 0.5
